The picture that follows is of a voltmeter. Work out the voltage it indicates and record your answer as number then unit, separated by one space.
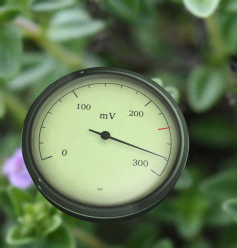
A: 280 mV
